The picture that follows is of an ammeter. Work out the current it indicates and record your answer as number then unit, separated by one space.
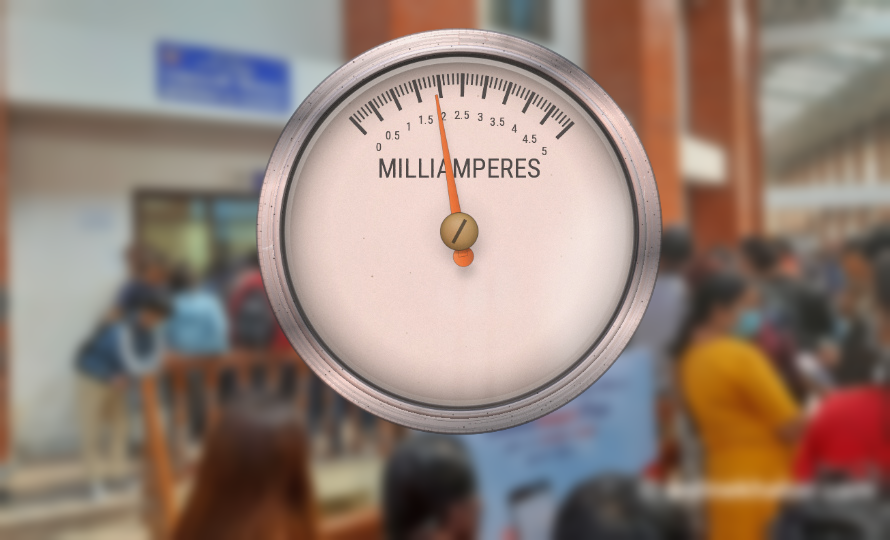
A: 1.9 mA
